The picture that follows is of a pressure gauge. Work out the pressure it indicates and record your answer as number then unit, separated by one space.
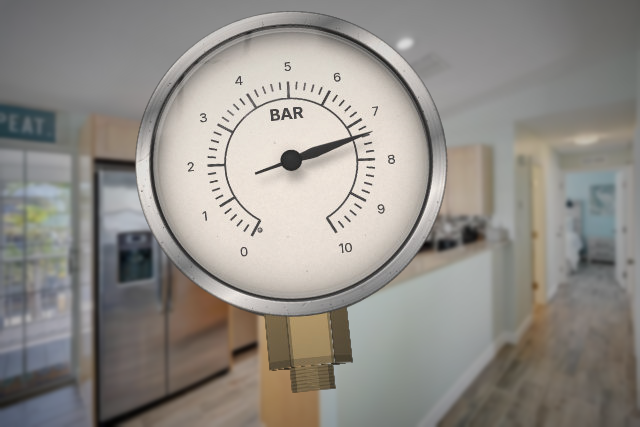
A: 7.4 bar
